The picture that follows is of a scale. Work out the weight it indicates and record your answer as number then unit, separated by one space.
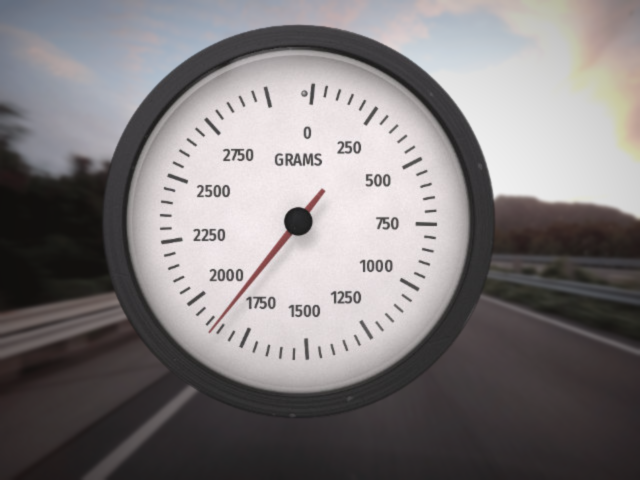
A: 1875 g
